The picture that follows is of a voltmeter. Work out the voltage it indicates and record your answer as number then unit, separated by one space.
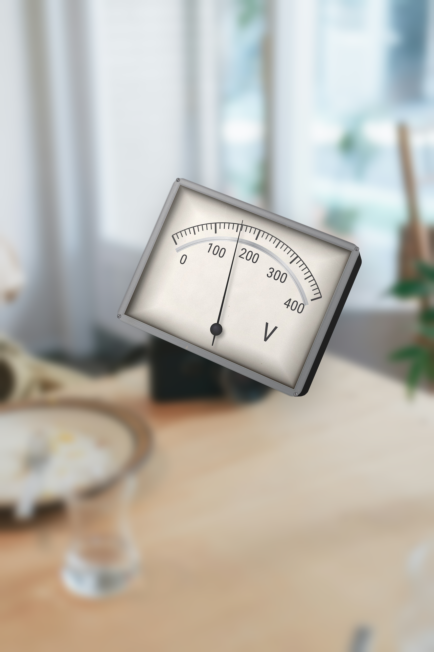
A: 160 V
